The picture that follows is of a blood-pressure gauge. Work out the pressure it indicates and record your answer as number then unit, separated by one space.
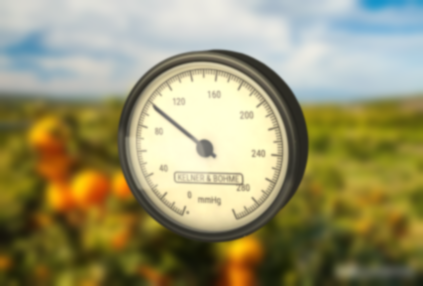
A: 100 mmHg
